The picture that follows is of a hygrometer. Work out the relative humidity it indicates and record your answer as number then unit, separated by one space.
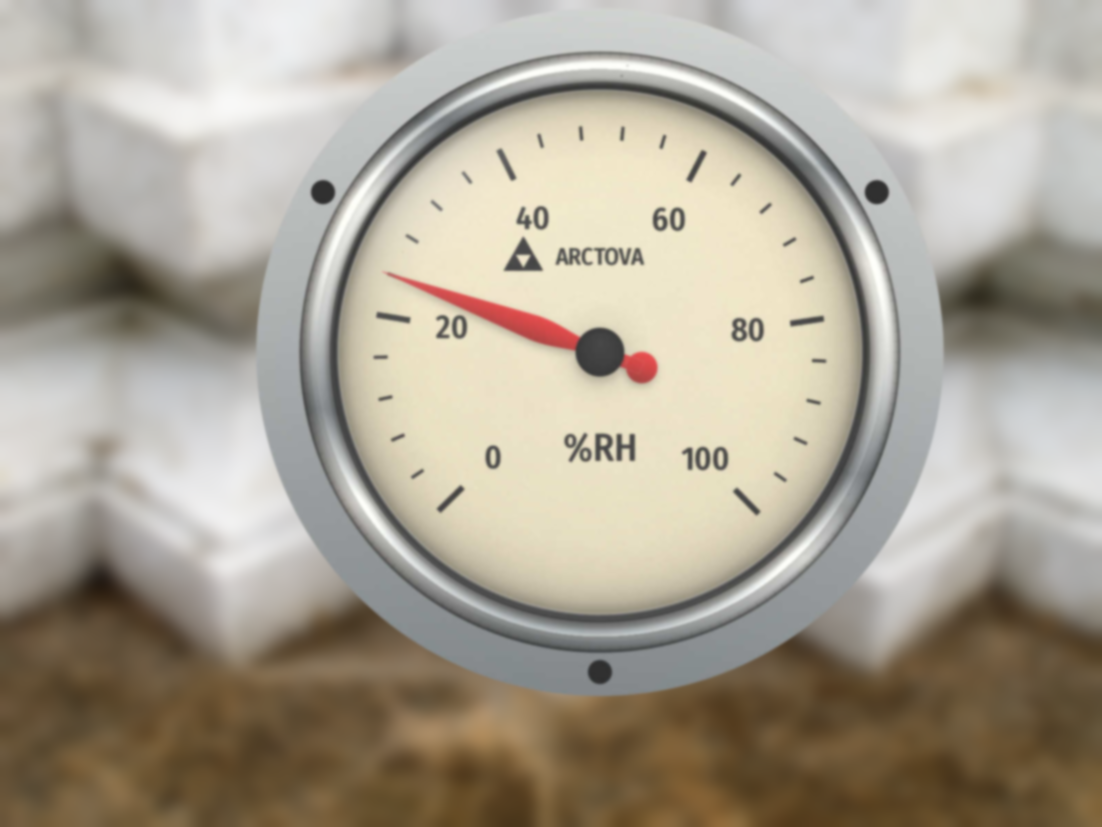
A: 24 %
